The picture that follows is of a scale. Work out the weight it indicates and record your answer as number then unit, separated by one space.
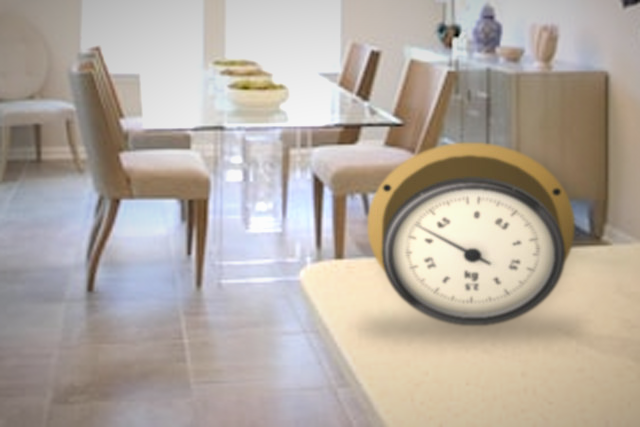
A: 4.25 kg
